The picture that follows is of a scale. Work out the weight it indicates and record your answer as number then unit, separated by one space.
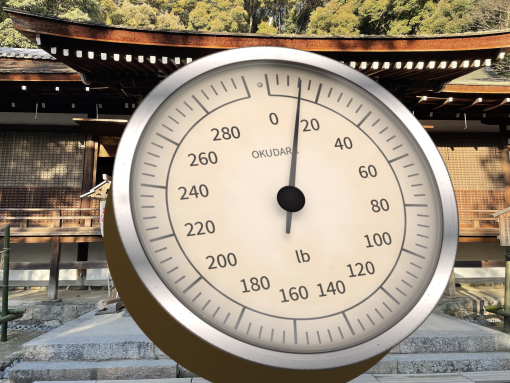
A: 12 lb
